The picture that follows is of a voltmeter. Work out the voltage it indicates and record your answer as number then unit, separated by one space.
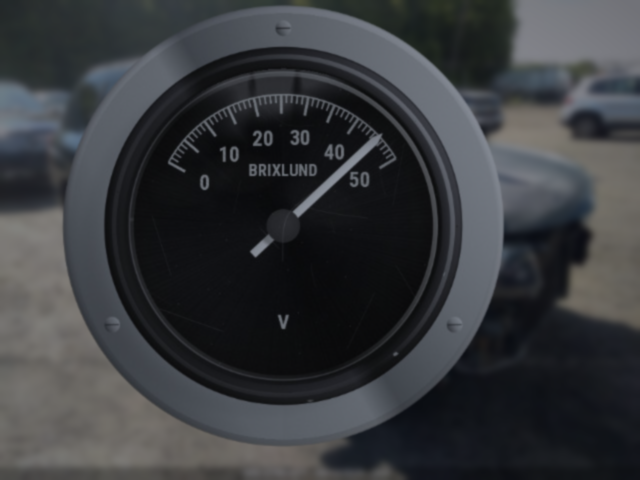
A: 45 V
